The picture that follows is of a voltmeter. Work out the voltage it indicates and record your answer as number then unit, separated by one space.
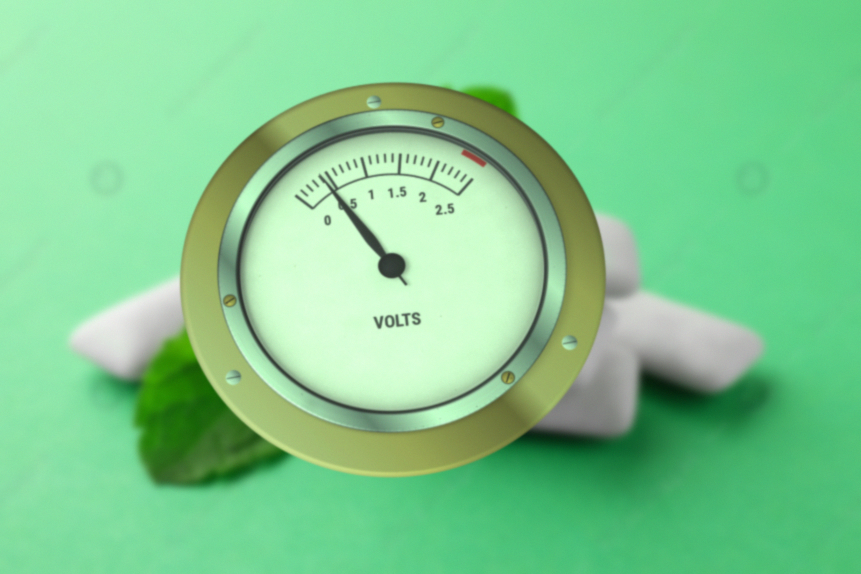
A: 0.4 V
